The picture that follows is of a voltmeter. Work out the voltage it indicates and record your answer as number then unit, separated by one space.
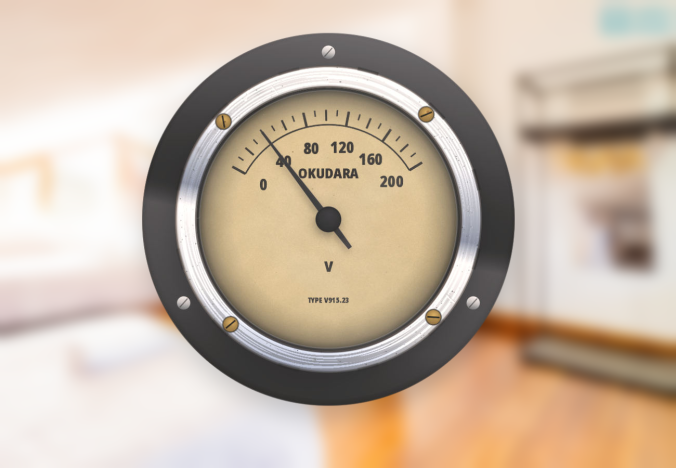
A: 40 V
